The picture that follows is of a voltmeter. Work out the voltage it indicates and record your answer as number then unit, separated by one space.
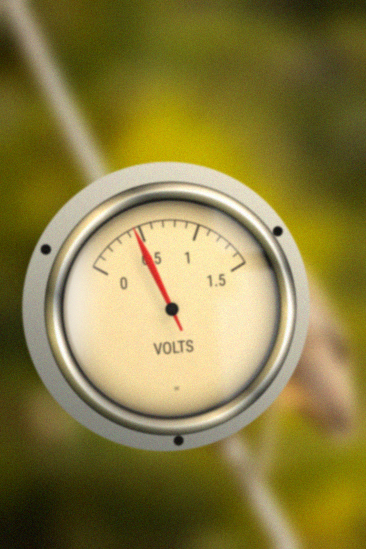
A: 0.45 V
